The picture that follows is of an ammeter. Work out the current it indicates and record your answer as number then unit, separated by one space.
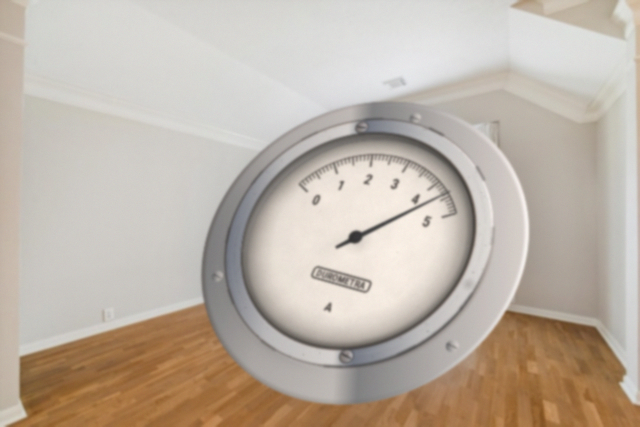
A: 4.5 A
